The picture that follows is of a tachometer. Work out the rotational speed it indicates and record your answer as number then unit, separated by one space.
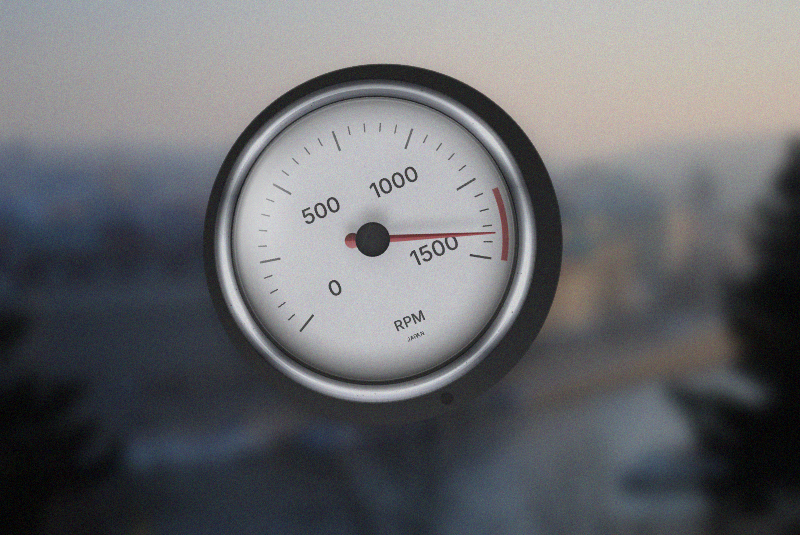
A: 1425 rpm
